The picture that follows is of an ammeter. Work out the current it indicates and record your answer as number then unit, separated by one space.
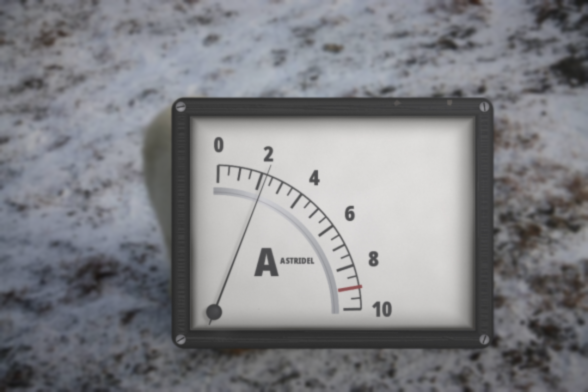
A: 2.25 A
